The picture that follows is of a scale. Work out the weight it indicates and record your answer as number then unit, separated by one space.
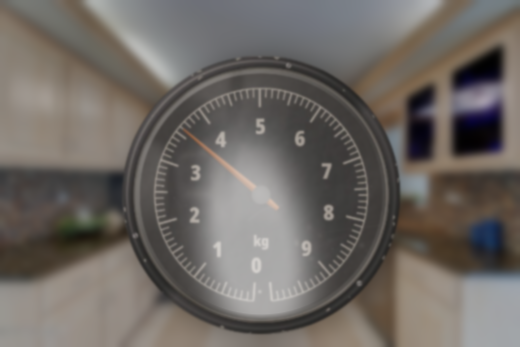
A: 3.6 kg
